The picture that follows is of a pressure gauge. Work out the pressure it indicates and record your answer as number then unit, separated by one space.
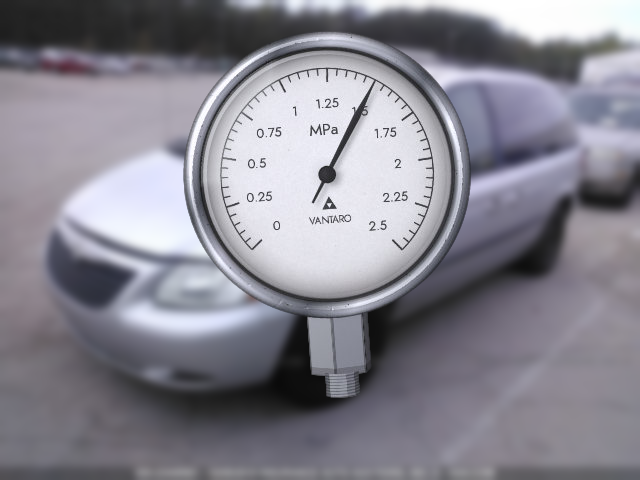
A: 1.5 MPa
